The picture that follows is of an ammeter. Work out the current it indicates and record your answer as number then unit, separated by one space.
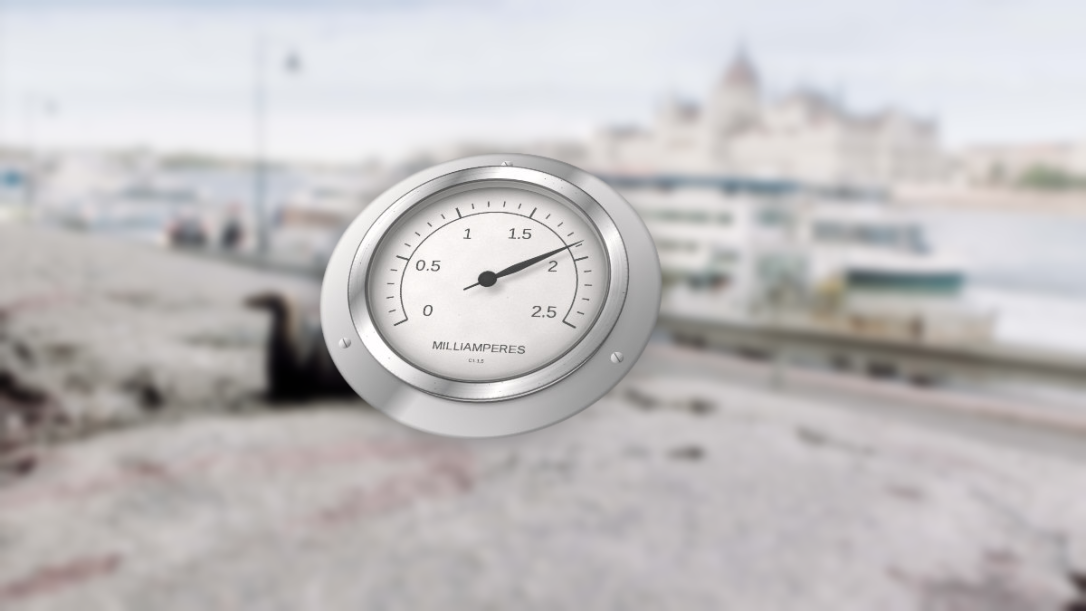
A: 1.9 mA
